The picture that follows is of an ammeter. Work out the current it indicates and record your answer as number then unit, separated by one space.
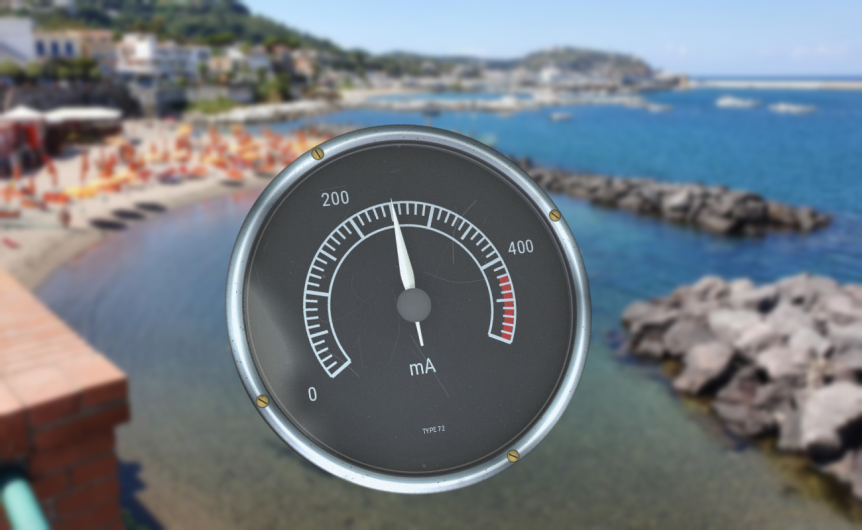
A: 250 mA
